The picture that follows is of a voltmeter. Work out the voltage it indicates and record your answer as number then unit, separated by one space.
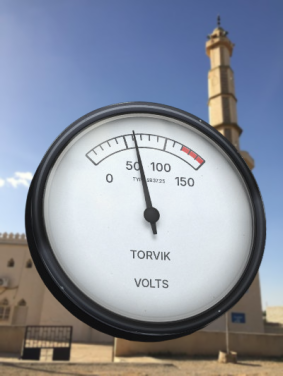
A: 60 V
